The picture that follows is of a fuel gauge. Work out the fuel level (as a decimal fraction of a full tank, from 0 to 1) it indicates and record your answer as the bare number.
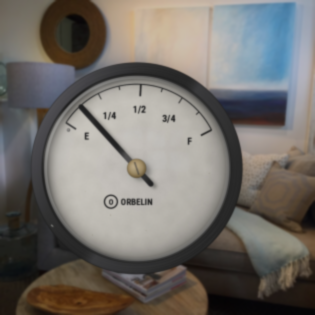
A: 0.125
